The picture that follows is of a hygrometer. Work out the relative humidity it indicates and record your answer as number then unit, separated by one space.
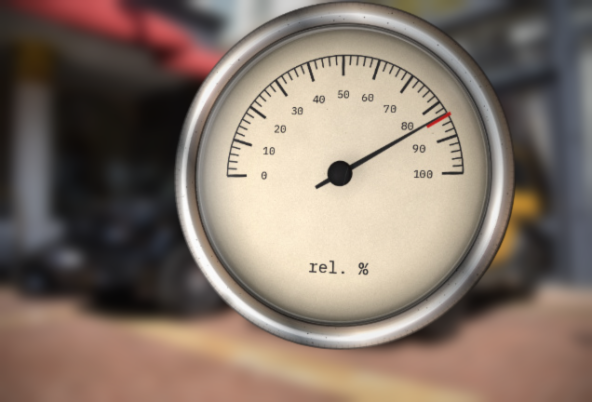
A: 84 %
